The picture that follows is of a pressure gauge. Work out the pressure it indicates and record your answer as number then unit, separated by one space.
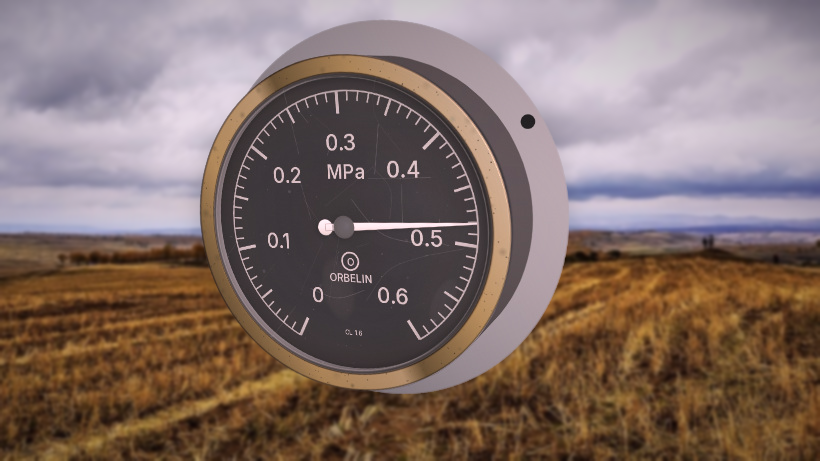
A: 0.48 MPa
